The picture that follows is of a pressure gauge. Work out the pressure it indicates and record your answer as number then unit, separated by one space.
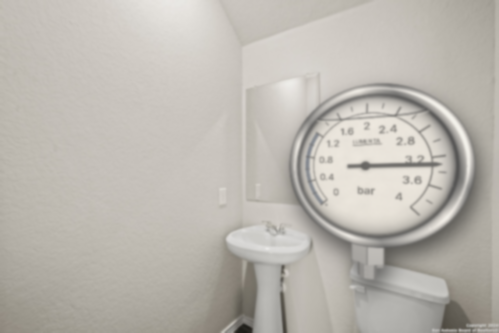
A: 3.3 bar
